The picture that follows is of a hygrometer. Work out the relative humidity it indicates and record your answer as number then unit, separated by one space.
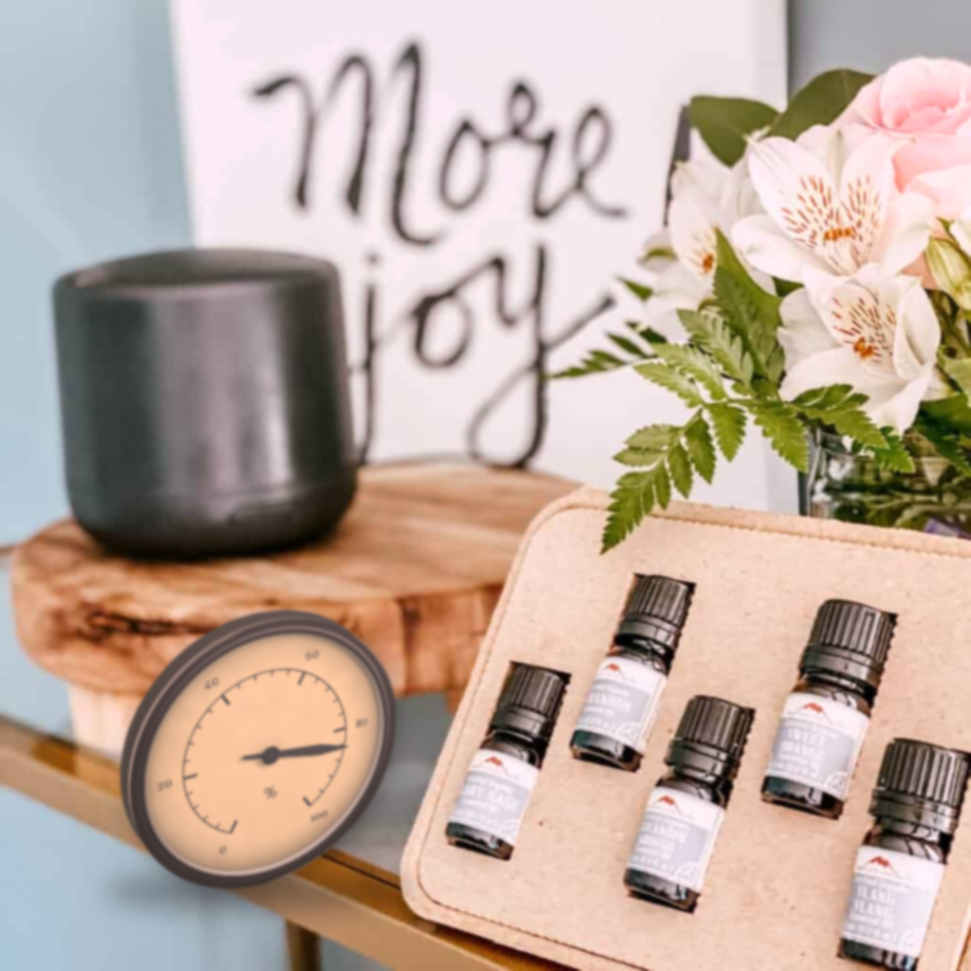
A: 84 %
